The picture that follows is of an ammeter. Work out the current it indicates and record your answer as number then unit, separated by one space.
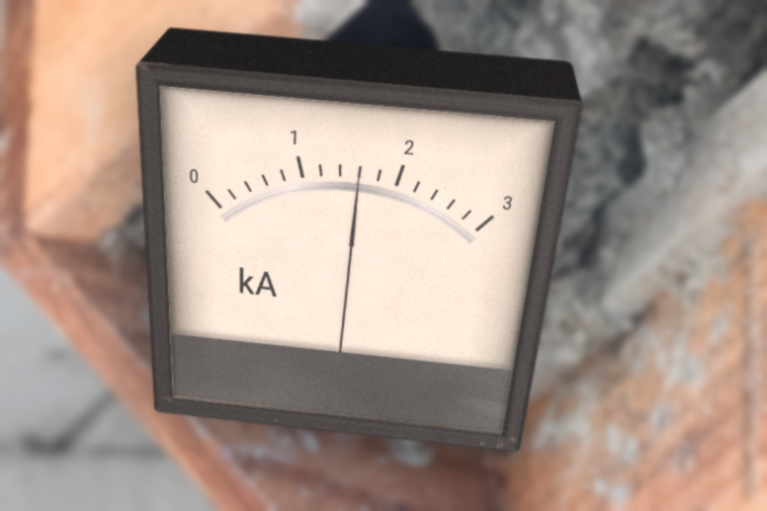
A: 1.6 kA
